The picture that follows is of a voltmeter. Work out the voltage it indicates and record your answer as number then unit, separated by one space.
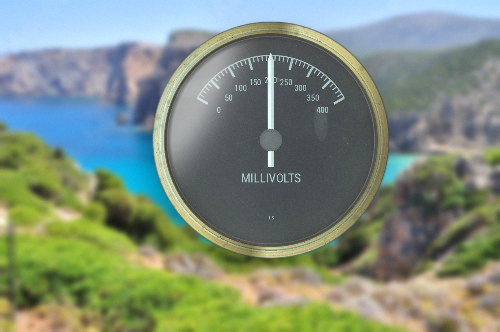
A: 200 mV
